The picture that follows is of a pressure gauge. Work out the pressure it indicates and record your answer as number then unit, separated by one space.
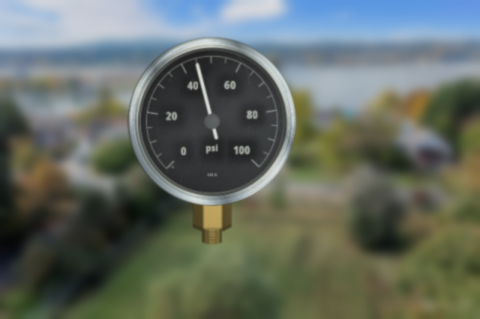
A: 45 psi
